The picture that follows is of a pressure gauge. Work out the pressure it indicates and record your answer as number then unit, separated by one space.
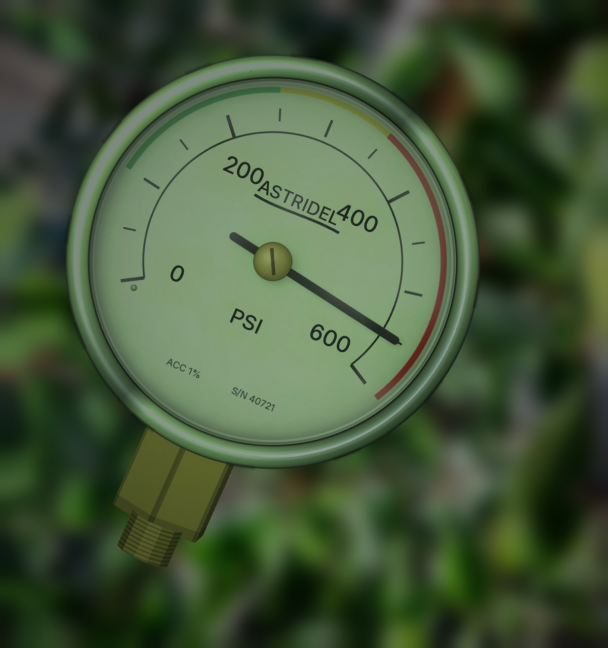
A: 550 psi
